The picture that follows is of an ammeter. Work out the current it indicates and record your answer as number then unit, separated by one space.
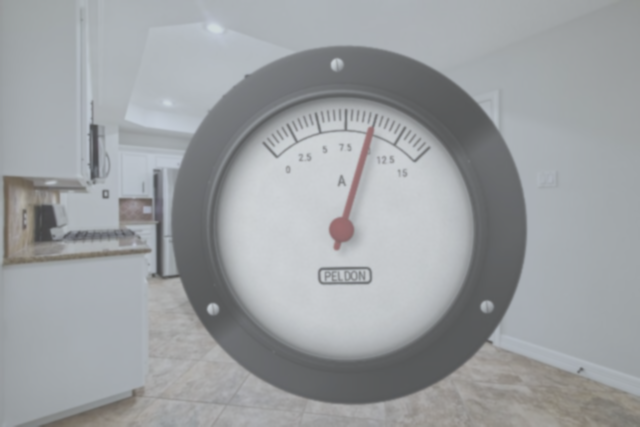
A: 10 A
